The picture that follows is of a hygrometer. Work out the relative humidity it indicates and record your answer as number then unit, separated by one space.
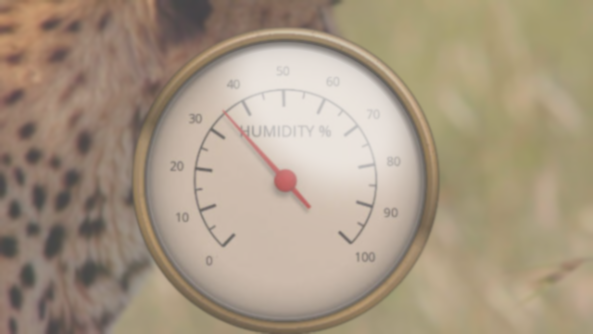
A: 35 %
